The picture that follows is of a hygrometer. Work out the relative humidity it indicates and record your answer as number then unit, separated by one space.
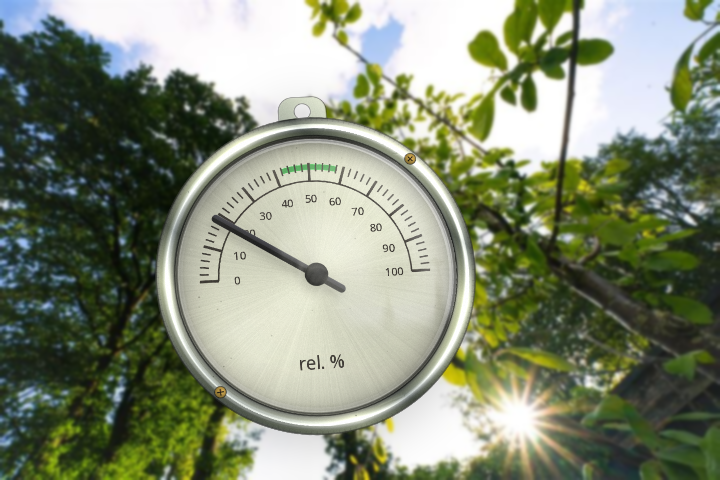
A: 18 %
